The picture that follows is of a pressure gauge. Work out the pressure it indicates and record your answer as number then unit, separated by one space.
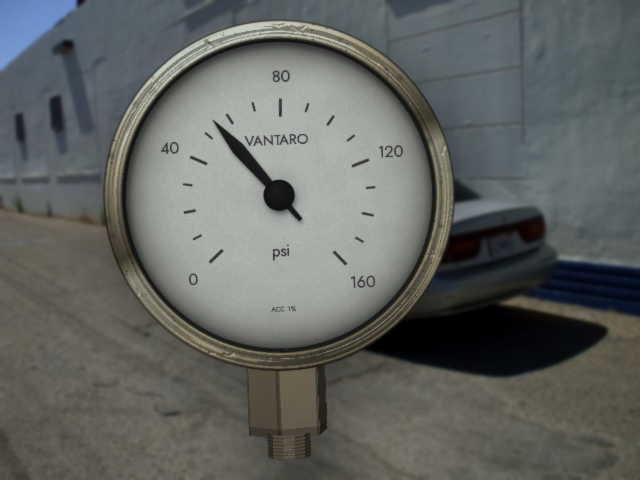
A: 55 psi
